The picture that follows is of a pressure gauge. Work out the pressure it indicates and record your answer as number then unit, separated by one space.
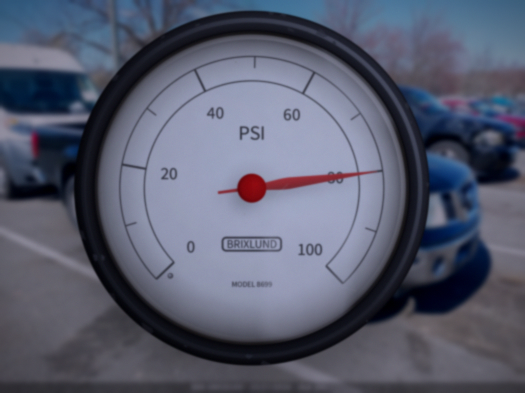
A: 80 psi
